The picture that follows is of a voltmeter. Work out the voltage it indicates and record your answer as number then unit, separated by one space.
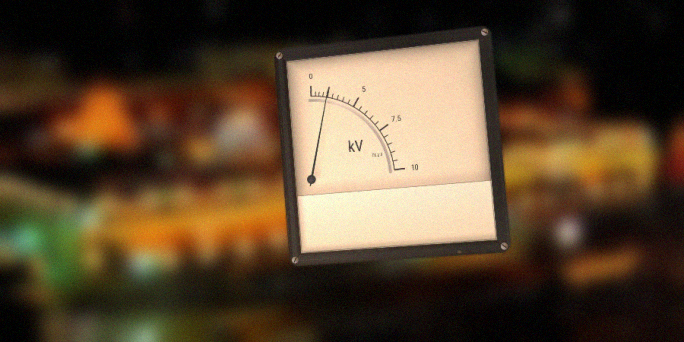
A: 2.5 kV
